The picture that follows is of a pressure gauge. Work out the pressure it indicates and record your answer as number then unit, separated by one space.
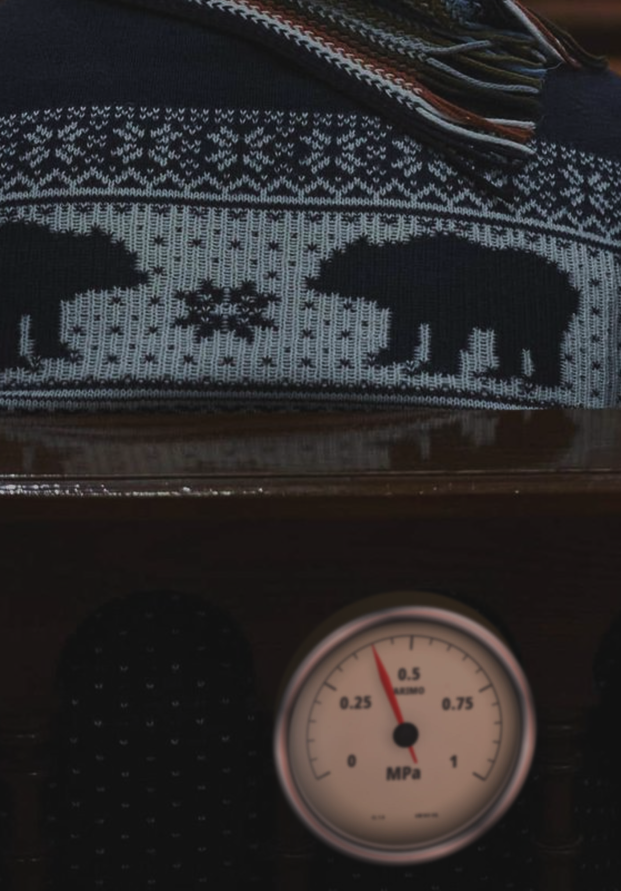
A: 0.4 MPa
